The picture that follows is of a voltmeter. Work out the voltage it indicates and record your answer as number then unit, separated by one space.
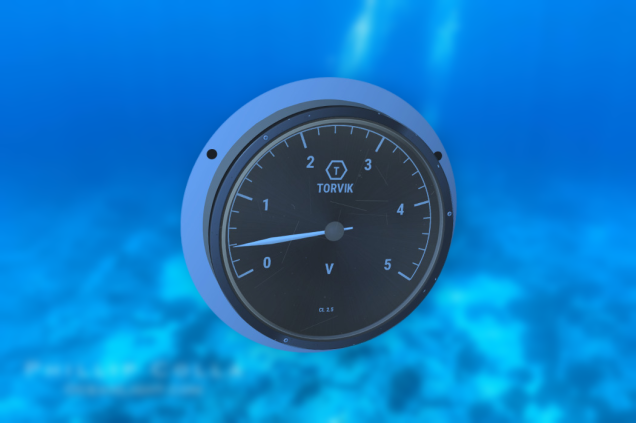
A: 0.4 V
